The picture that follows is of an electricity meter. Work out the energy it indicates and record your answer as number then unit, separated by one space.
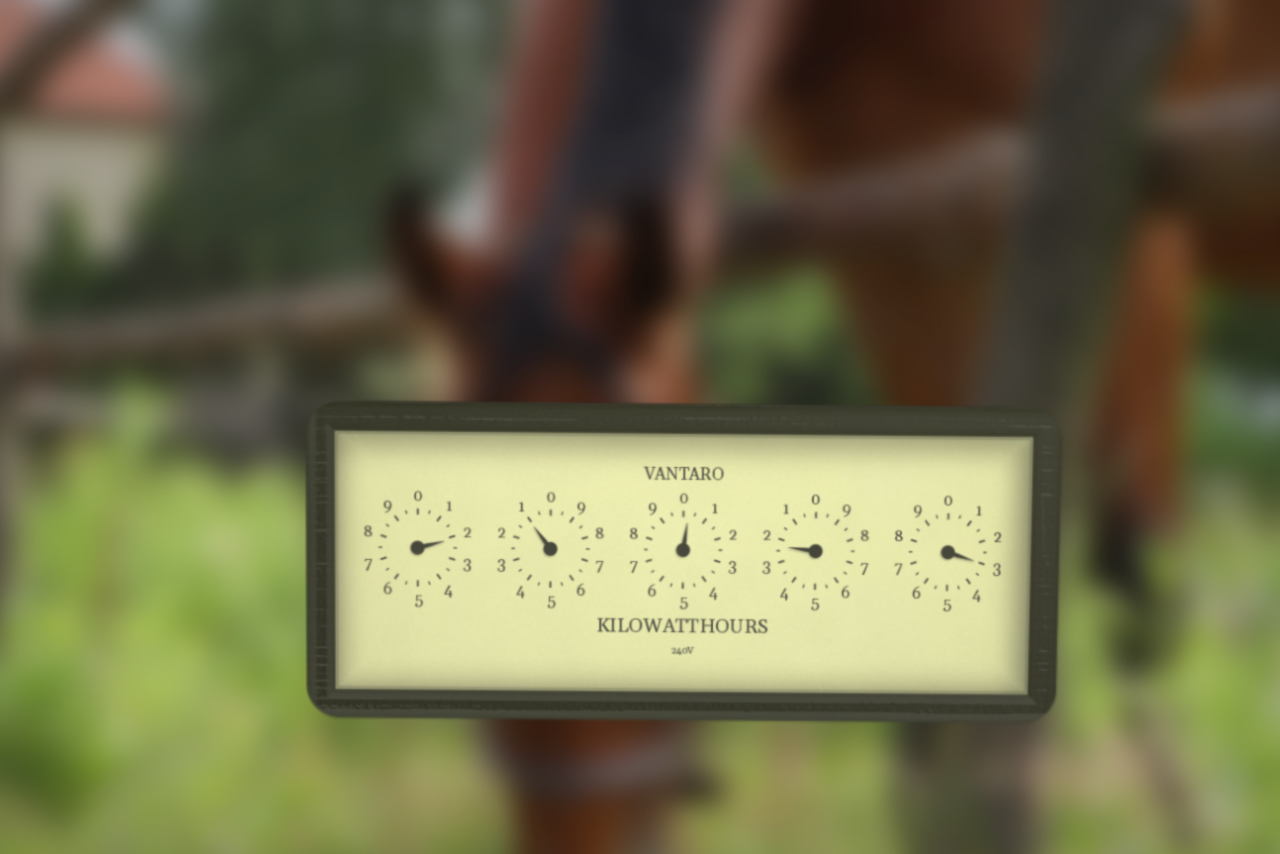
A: 21023 kWh
